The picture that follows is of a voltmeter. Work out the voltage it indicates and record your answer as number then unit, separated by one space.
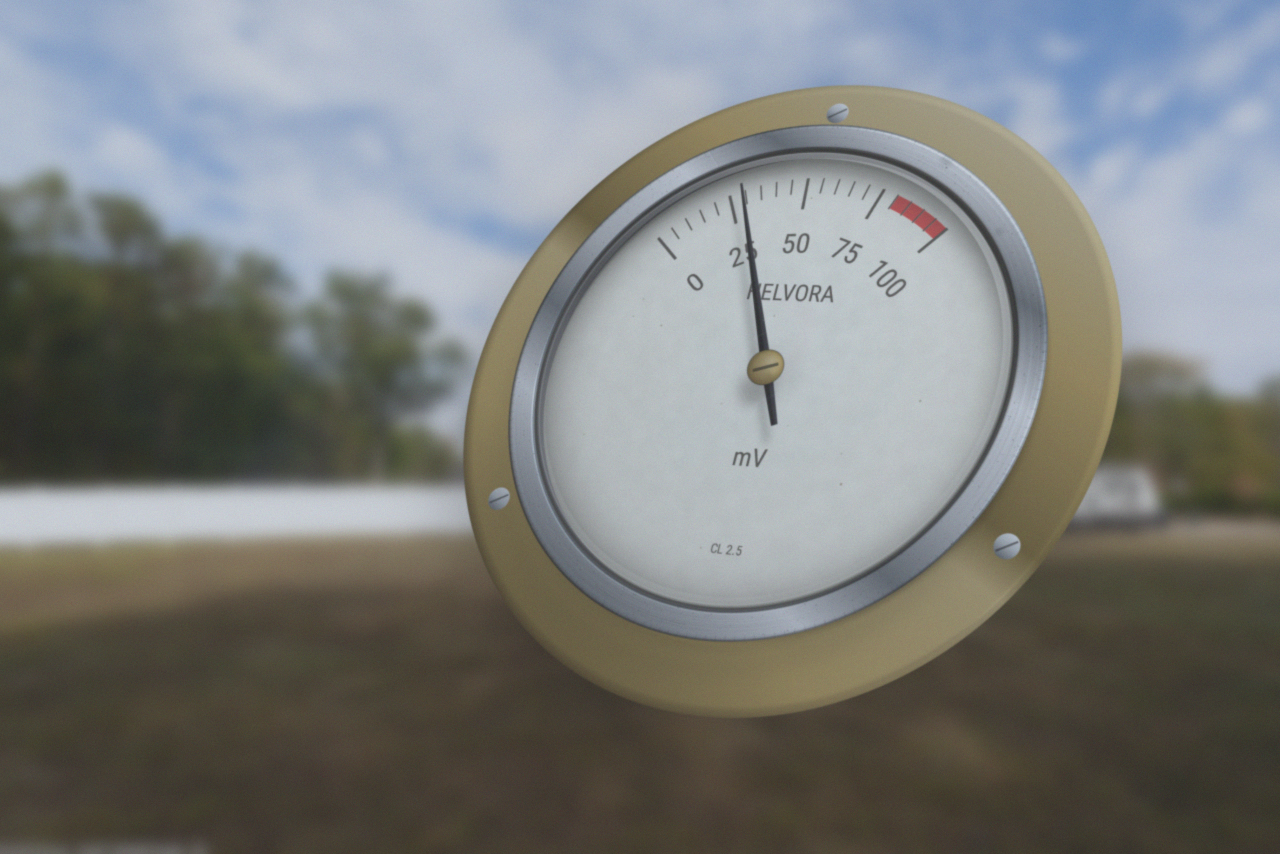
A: 30 mV
